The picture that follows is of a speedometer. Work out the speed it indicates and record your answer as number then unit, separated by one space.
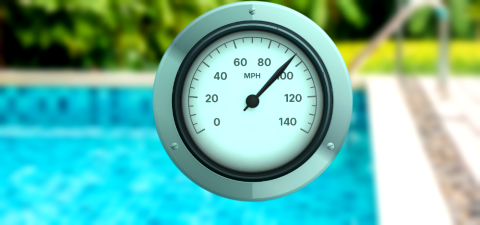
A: 95 mph
